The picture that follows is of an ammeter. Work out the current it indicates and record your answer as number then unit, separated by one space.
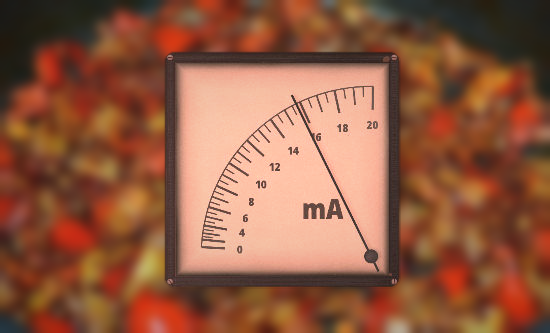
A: 15.75 mA
